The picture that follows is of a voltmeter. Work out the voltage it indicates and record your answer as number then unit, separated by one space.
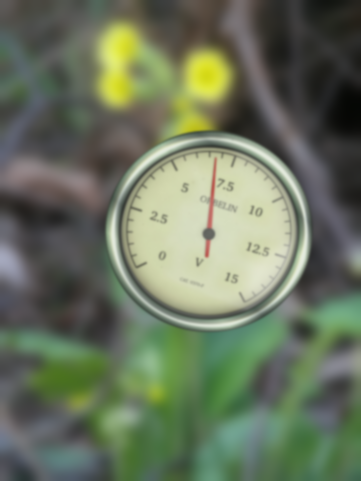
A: 6.75 V
